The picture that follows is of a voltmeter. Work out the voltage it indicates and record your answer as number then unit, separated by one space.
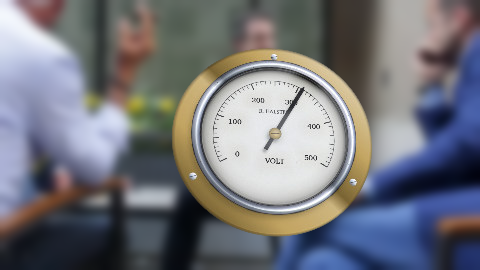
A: 310 V
